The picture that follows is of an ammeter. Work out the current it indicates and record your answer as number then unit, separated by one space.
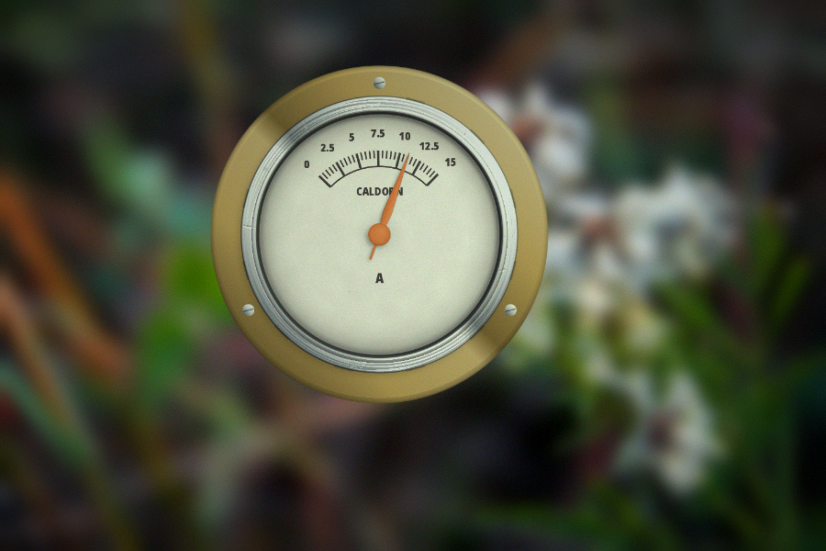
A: 11 A
